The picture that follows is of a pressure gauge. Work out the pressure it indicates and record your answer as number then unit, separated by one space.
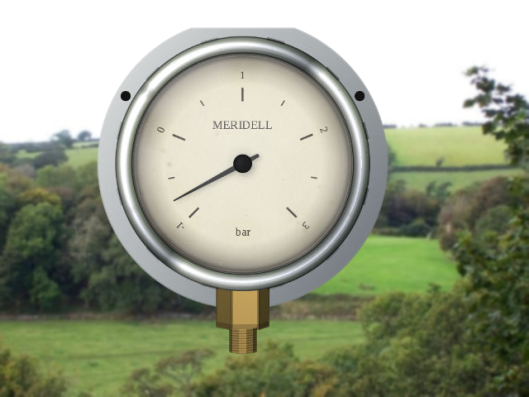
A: -0.75 bar
